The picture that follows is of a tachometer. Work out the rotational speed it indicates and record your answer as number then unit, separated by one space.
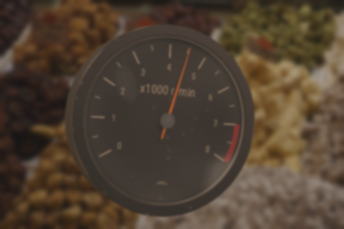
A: 4500 rpm
